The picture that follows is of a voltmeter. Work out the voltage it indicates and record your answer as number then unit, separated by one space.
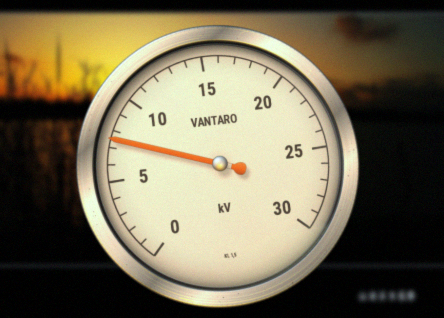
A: 7.5 kV
